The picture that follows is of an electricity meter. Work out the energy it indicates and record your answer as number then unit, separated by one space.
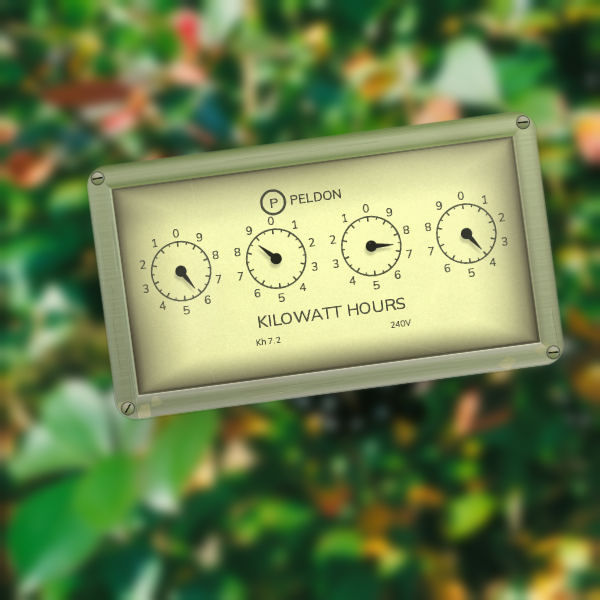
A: 5874 kWh
